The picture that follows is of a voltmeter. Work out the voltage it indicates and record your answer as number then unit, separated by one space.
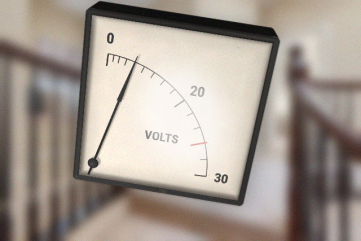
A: 10 V
